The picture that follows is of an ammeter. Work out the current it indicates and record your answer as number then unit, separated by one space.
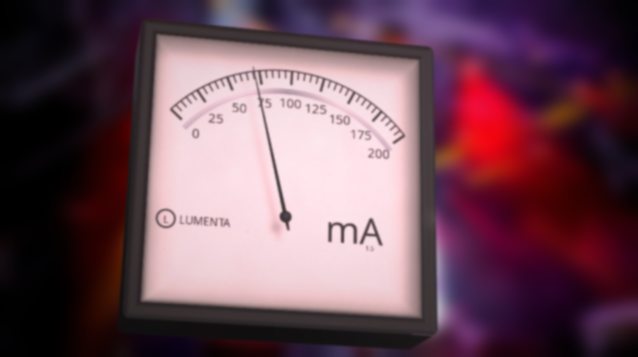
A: 70 mA
